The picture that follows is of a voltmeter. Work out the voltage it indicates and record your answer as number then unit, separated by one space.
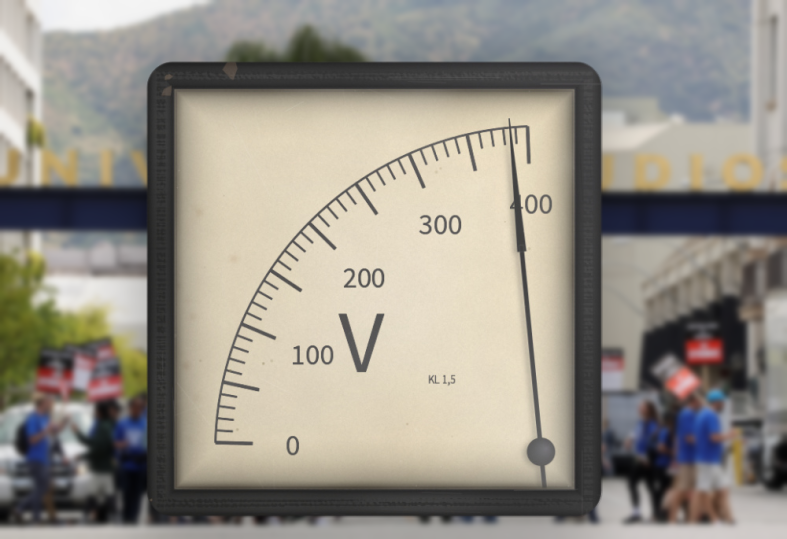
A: 385 V
